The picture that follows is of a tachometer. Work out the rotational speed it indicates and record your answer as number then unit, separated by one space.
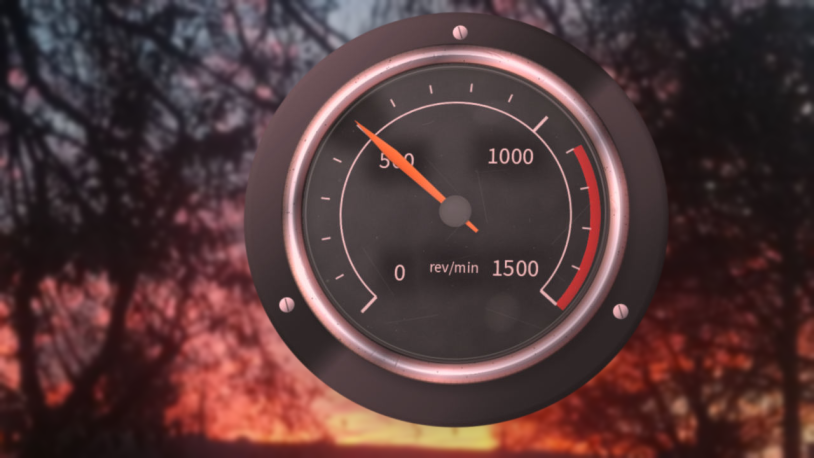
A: 500 rpm
